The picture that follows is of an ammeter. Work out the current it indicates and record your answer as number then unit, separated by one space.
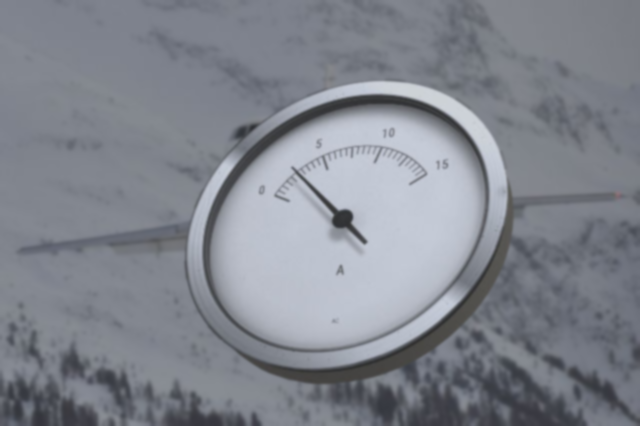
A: 2.5 A
